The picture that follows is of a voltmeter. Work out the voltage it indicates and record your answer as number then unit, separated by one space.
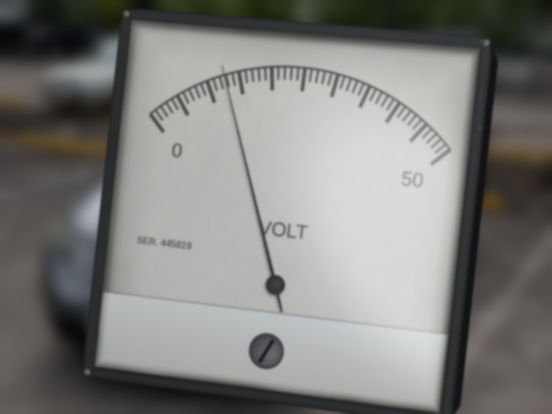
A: 13 V
